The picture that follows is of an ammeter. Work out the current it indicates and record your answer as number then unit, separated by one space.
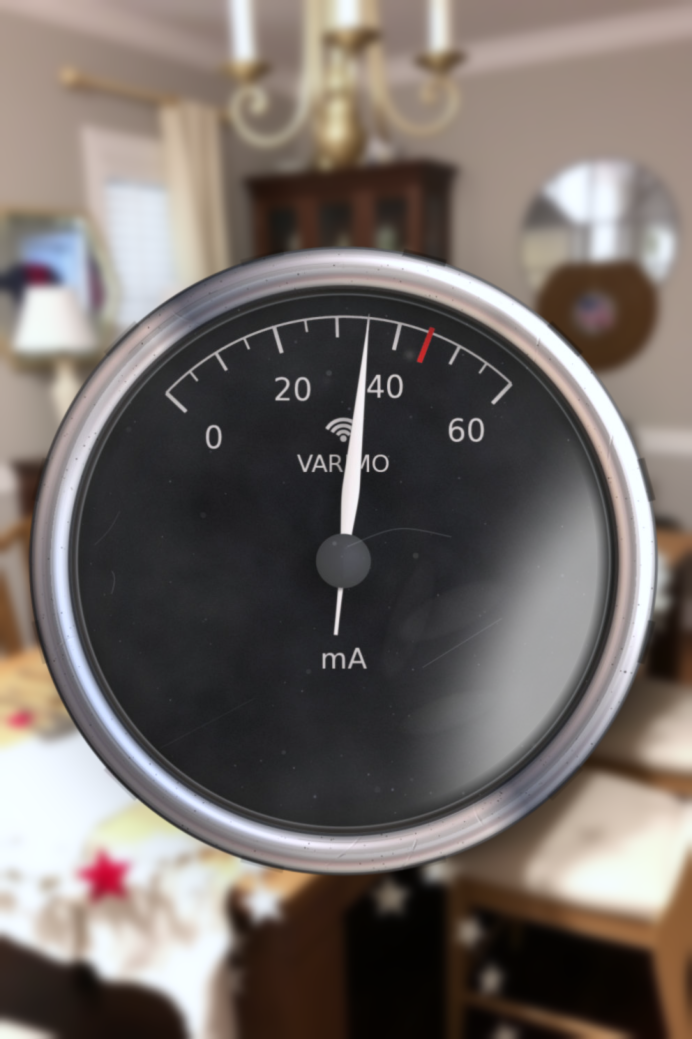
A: 35 mA
